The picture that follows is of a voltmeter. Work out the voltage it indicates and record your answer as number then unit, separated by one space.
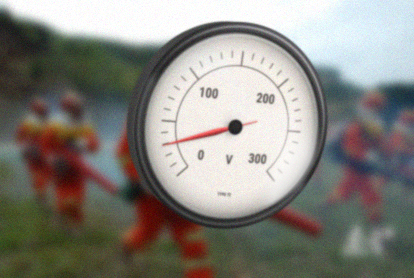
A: 30 V
